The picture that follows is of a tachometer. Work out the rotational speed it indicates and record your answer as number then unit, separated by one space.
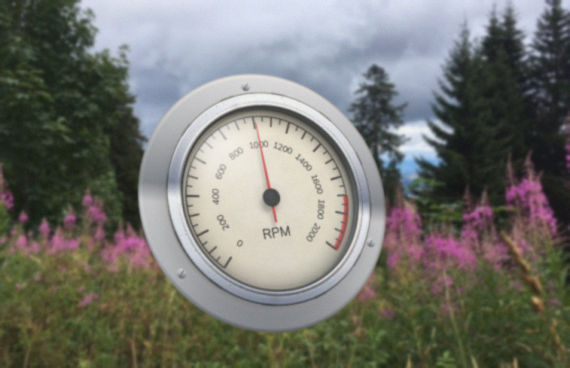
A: 1000 rpm
